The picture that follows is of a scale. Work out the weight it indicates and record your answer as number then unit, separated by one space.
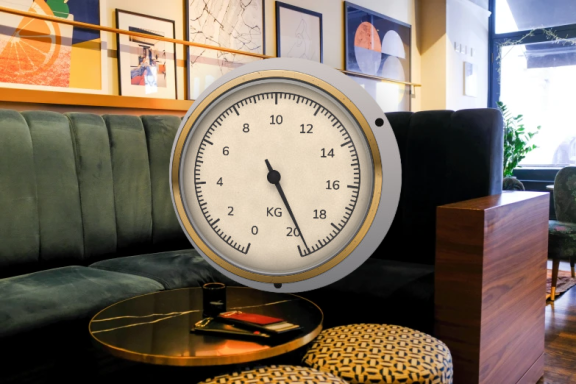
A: 19.6 kg
